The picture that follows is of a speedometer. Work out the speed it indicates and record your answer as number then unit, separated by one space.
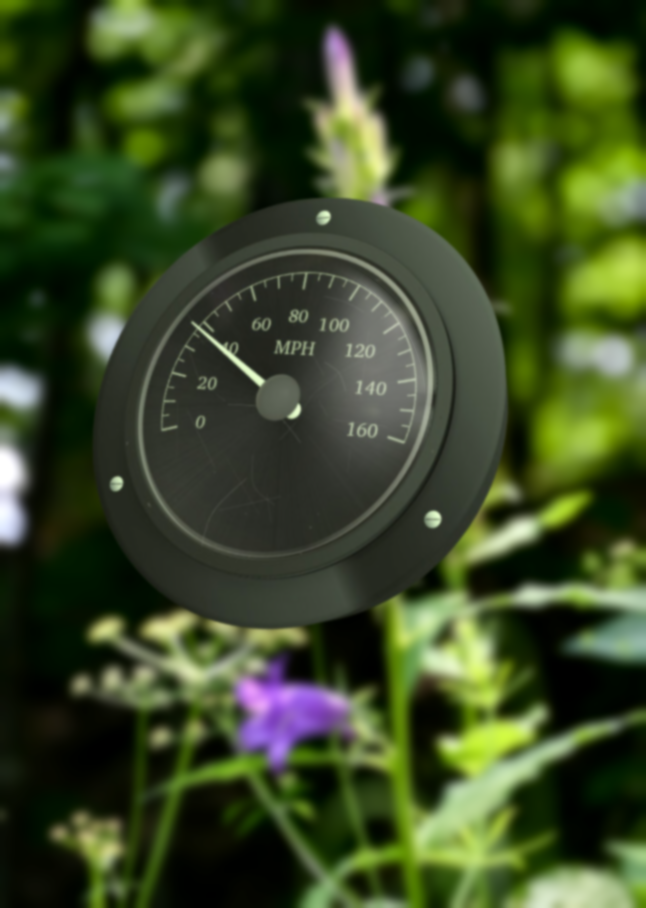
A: 37.5 mph
